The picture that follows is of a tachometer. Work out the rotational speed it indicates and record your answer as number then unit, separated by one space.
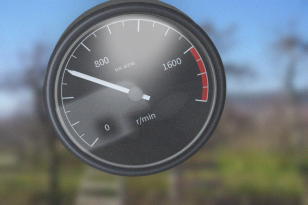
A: 600 rpm
